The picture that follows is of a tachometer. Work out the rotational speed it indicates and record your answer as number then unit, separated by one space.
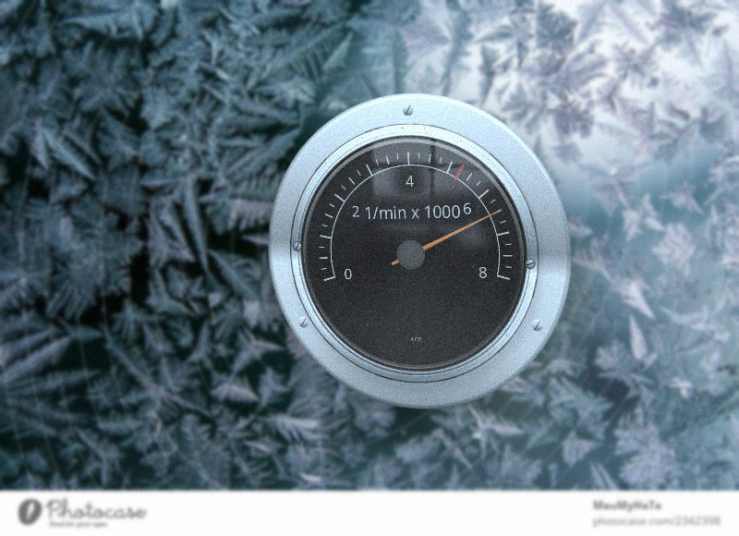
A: 6500 rpm
